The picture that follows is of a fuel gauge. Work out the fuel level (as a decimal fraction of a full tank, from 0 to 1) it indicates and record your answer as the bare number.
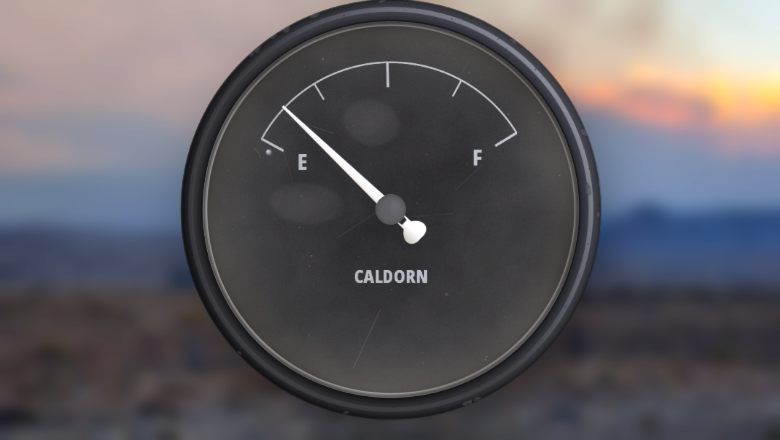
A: 0.125
